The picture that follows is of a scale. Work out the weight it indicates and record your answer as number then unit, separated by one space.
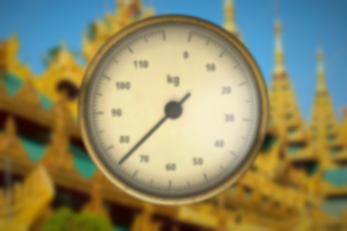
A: 75 kg
